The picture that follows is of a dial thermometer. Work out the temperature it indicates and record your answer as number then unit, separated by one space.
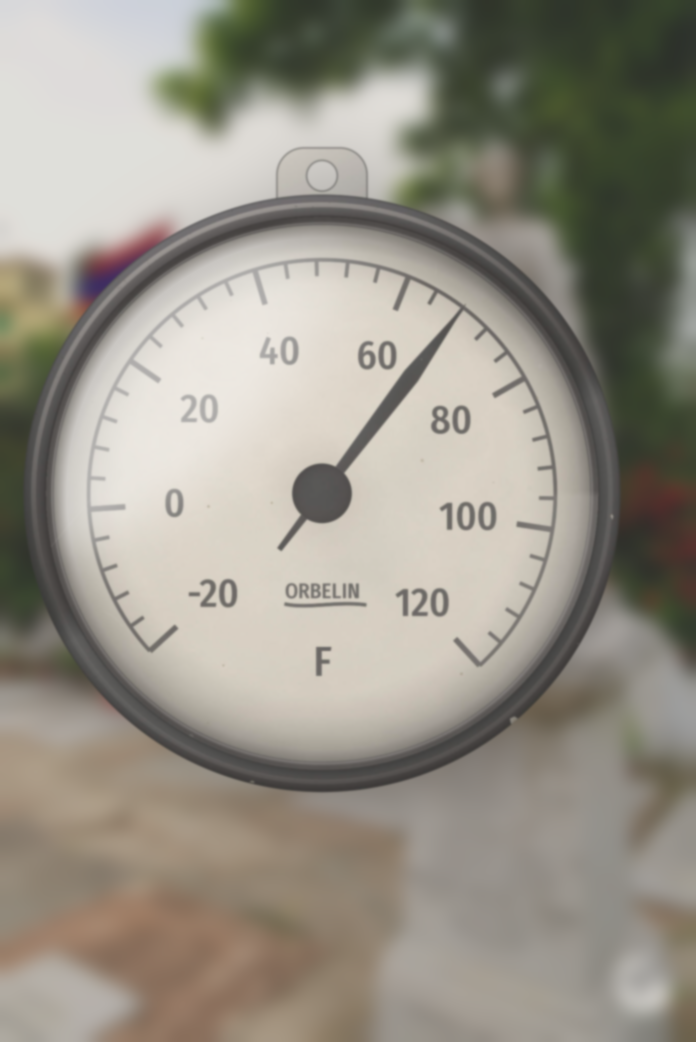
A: 68 °F
